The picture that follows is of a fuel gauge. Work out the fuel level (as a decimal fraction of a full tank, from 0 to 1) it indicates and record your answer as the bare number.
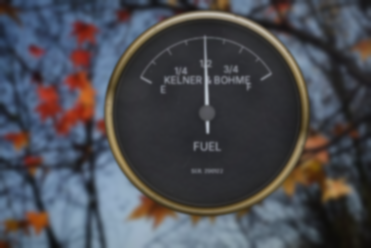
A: 0.5
